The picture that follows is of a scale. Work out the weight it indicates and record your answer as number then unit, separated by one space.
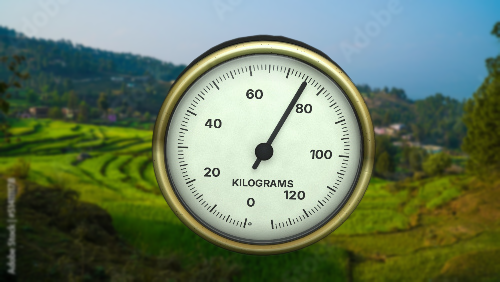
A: 75 kg
